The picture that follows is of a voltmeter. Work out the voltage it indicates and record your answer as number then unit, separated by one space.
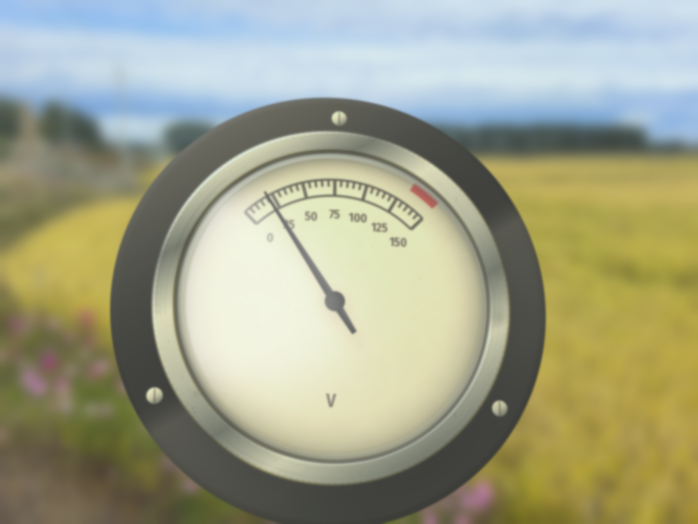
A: 20 V
